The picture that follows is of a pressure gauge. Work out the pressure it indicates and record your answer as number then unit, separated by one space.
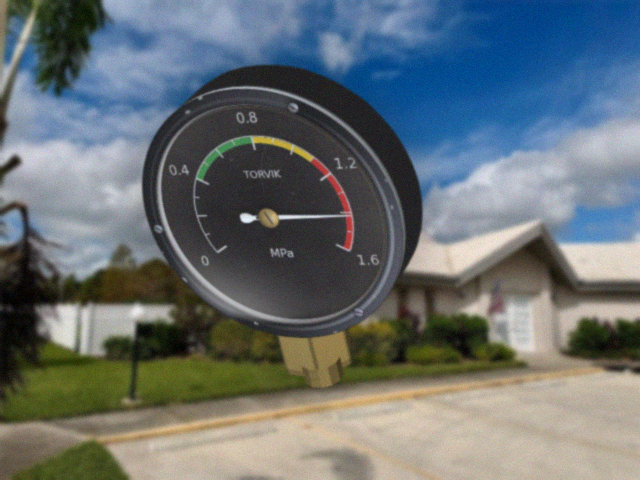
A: 1.4 MPa
